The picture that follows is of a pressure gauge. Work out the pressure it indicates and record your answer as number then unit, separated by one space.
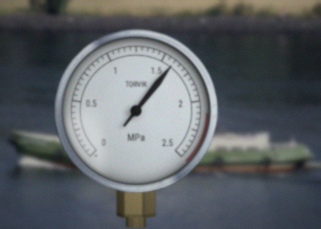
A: 1.6 MPa
